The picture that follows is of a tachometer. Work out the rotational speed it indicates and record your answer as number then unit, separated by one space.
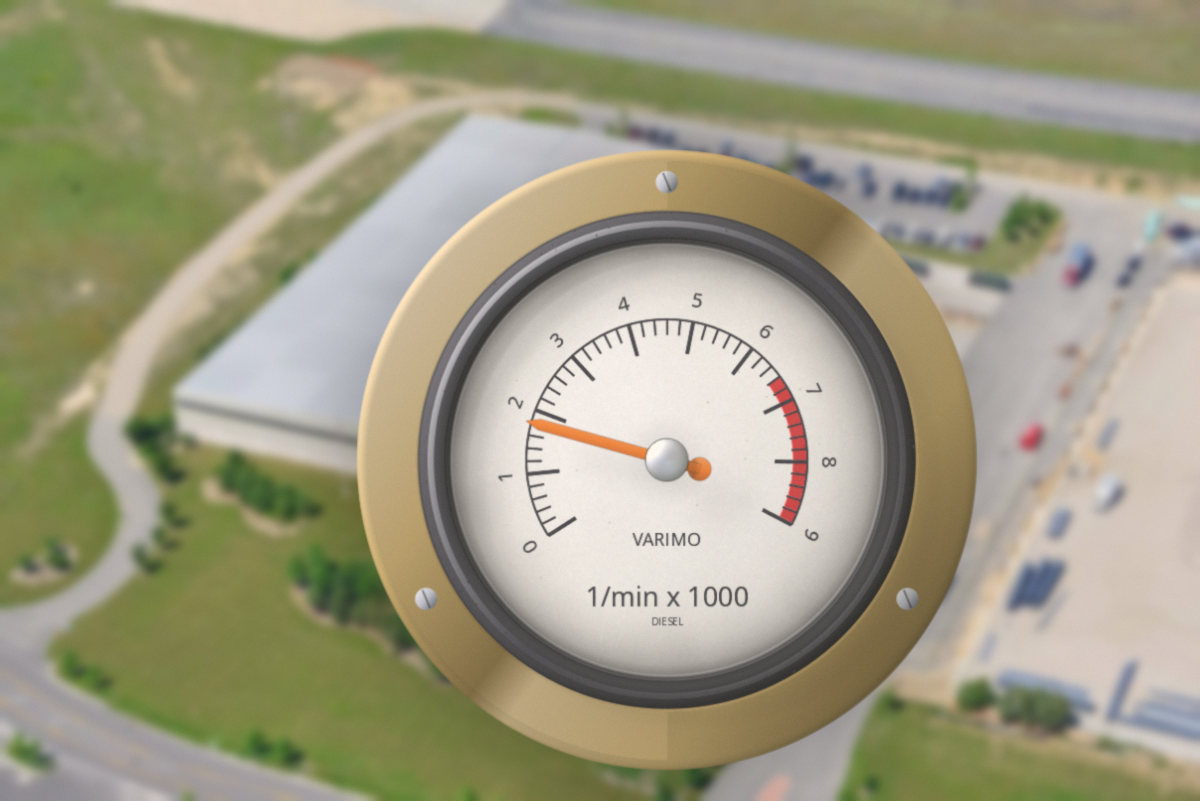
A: 1800 rpm
